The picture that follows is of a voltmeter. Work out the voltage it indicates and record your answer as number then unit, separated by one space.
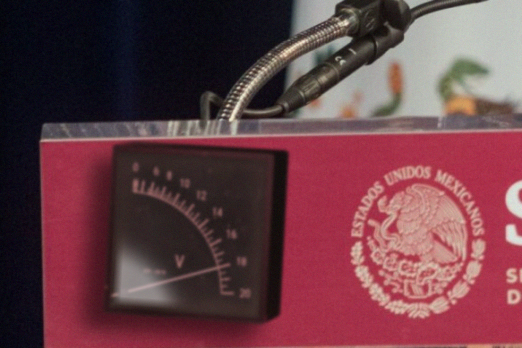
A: 18 V
